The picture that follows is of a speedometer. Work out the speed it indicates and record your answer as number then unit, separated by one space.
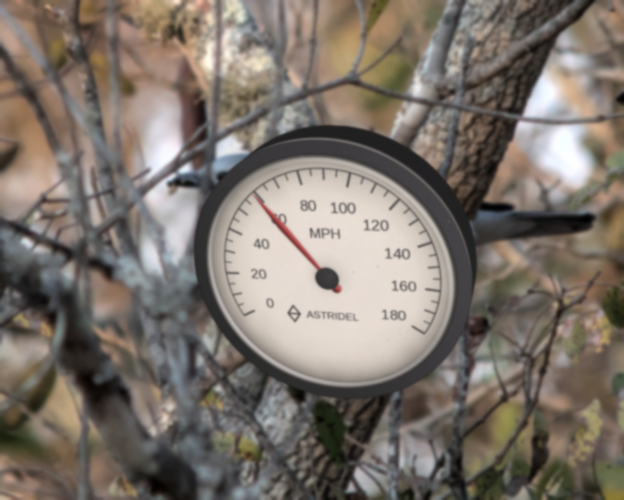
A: 60 mph
